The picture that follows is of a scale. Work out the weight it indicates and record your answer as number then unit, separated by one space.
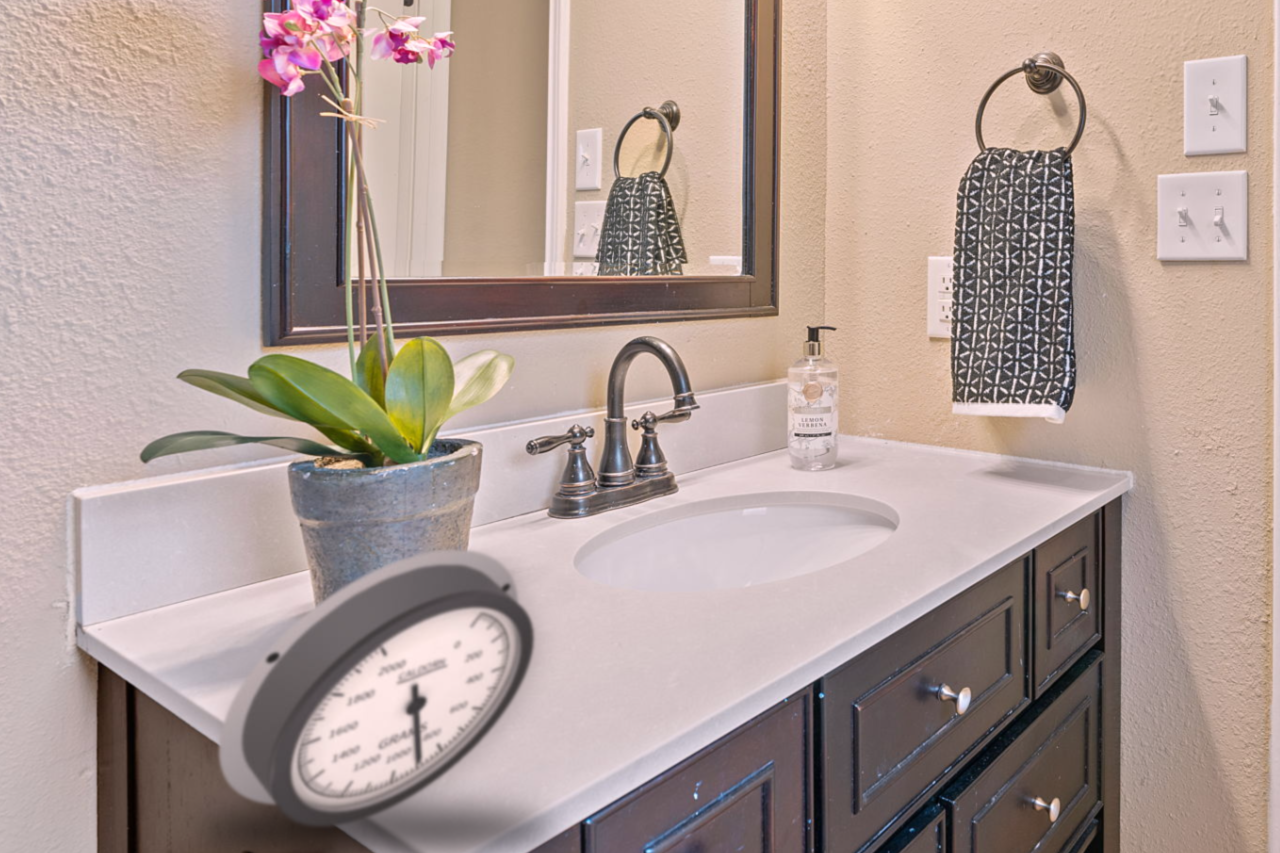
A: 900 g
